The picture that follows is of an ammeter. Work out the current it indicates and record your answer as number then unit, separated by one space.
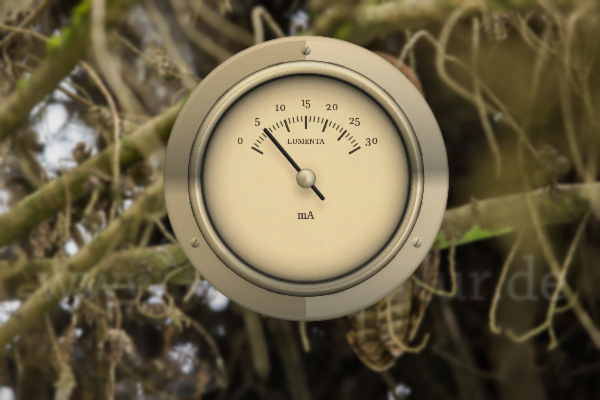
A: 5 mA
